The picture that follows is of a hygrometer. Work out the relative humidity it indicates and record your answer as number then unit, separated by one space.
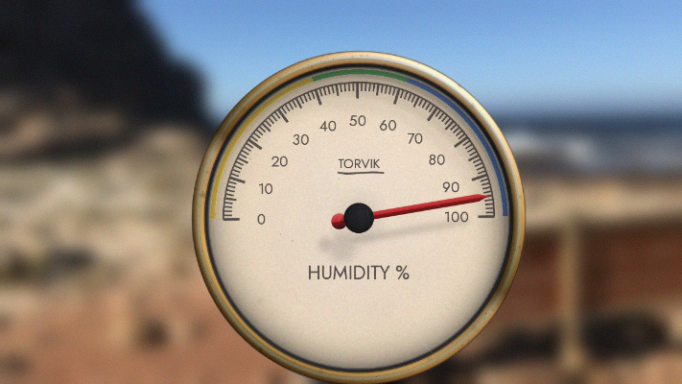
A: 95 %
